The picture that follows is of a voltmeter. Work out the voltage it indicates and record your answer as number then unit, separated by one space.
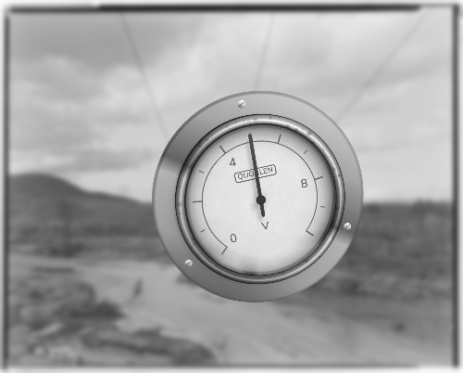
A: 5 V
